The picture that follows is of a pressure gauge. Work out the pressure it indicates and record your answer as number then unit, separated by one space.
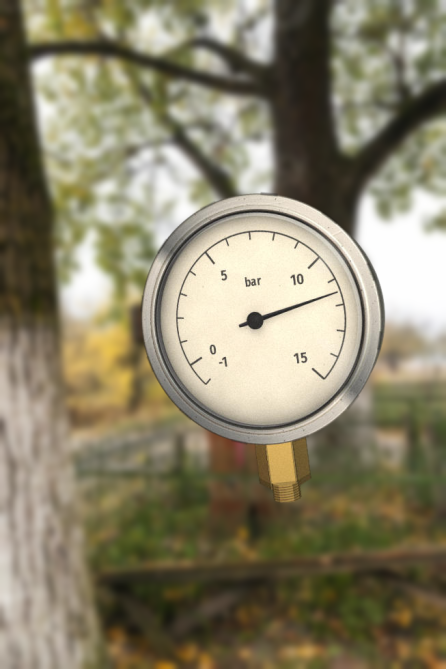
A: 11.5 bar
